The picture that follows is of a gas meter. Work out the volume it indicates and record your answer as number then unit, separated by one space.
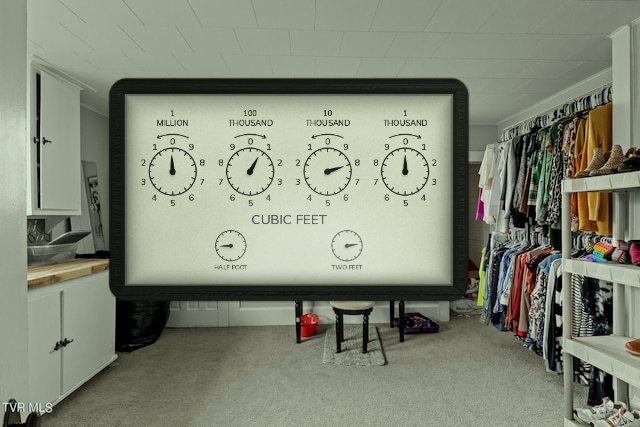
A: 8000 ft³
